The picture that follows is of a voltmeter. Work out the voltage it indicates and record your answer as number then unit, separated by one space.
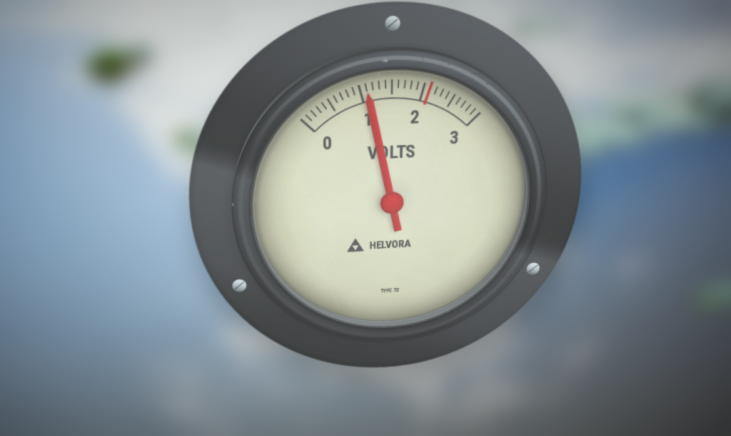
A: 1.1 V
